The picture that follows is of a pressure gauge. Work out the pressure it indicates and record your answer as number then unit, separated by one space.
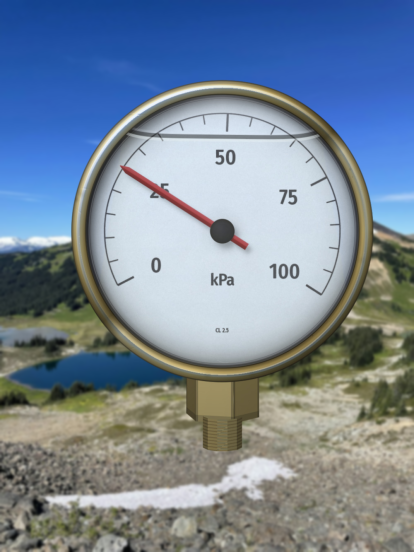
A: 25 kPa
